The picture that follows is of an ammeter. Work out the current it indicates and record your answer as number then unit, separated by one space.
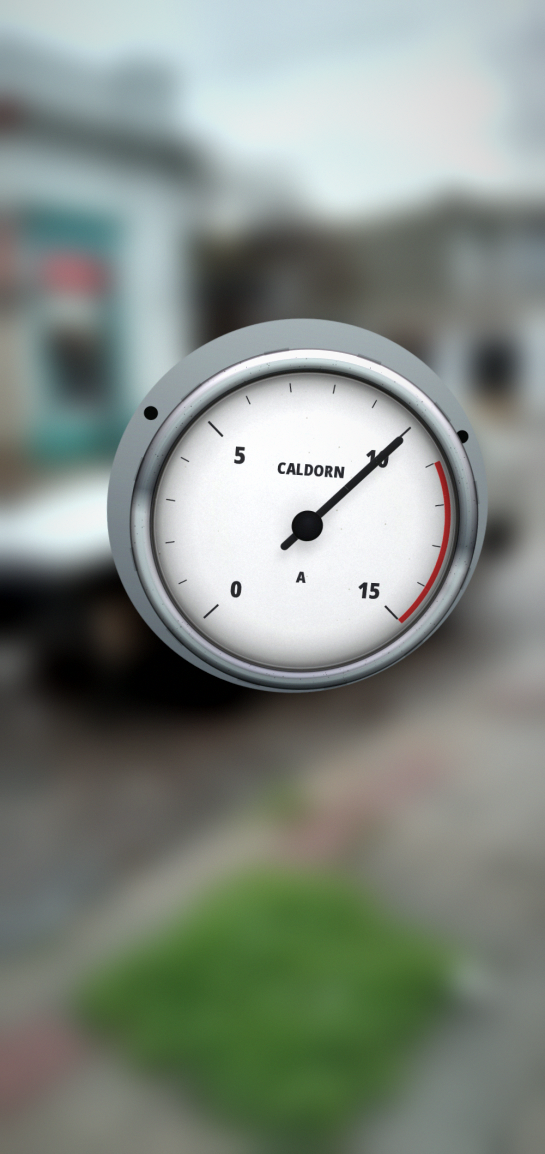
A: 10 A
